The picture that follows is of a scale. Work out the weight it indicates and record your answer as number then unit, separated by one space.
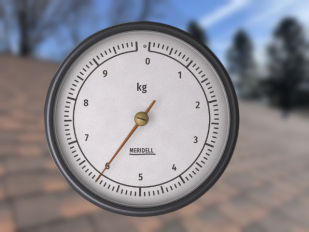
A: 6 kg
